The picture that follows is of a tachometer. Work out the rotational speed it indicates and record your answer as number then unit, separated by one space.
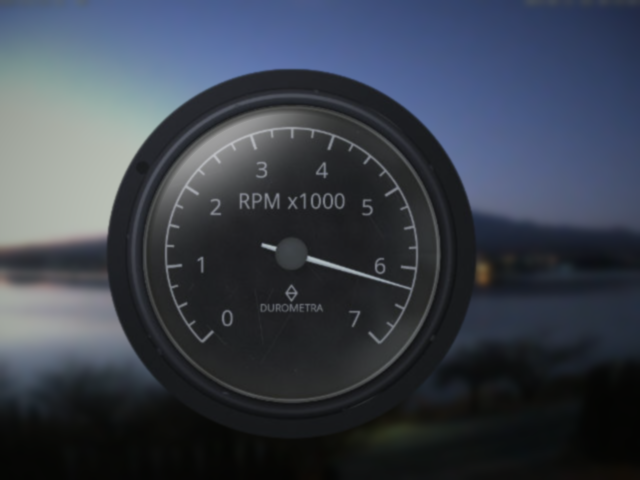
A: 6250 rpm
